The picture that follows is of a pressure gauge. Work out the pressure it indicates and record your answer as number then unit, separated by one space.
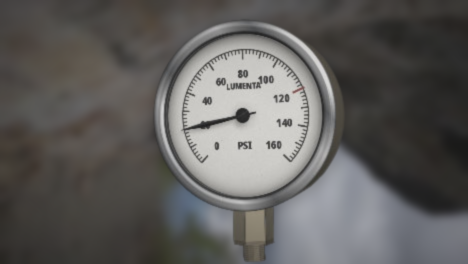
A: 20 psi
